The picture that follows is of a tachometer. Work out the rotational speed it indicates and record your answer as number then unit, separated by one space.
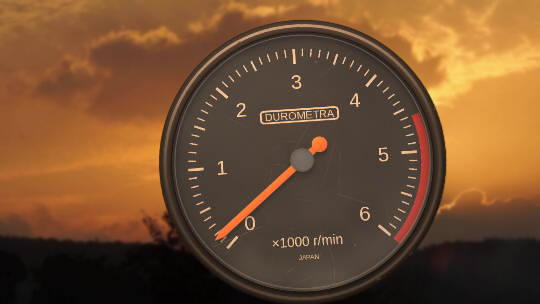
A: 150 rpm
